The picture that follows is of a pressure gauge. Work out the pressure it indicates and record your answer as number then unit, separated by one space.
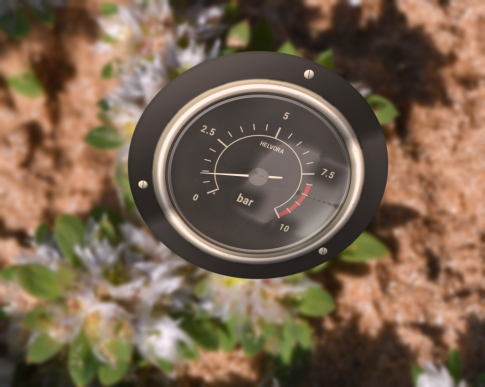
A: 1 bar
